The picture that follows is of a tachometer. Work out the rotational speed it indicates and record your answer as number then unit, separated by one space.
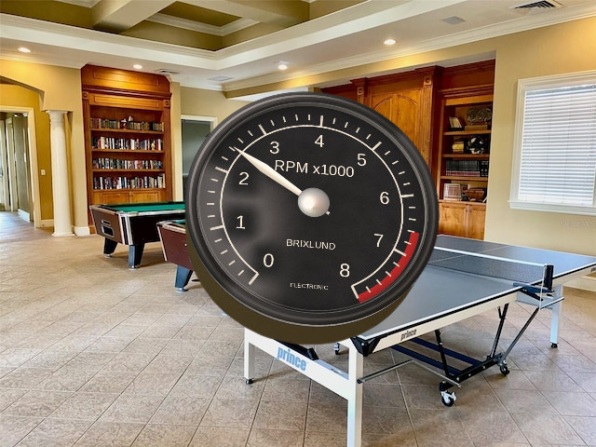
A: 2400 rpm
